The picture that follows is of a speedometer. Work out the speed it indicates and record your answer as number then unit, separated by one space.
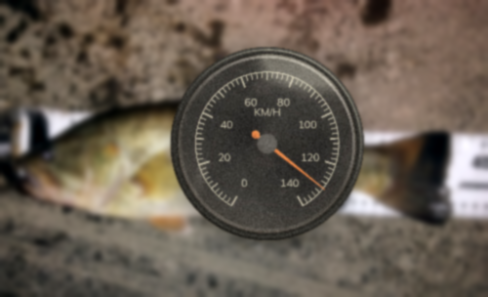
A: 130 km/h
